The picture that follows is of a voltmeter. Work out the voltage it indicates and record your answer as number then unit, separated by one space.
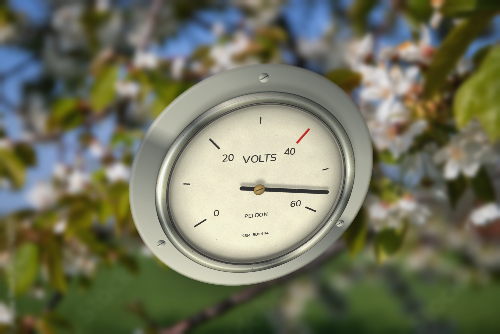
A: 55 V
